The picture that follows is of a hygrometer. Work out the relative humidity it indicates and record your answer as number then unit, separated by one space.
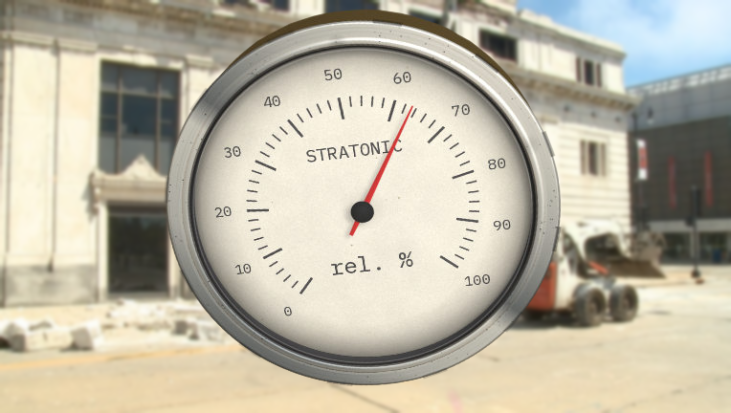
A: 63 %
